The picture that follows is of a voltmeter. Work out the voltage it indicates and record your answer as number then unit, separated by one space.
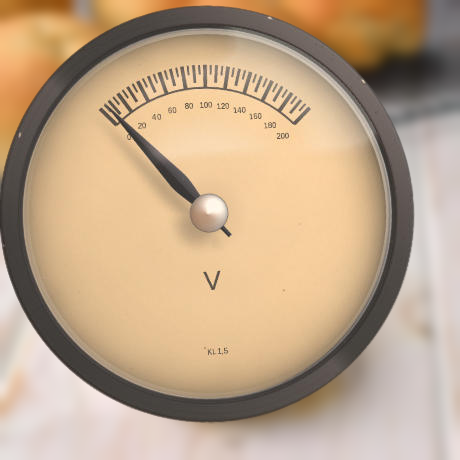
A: 5 V
